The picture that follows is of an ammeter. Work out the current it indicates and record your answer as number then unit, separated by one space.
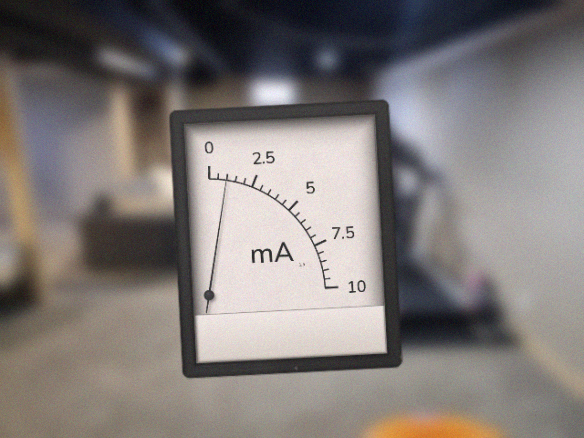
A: 1 mA
